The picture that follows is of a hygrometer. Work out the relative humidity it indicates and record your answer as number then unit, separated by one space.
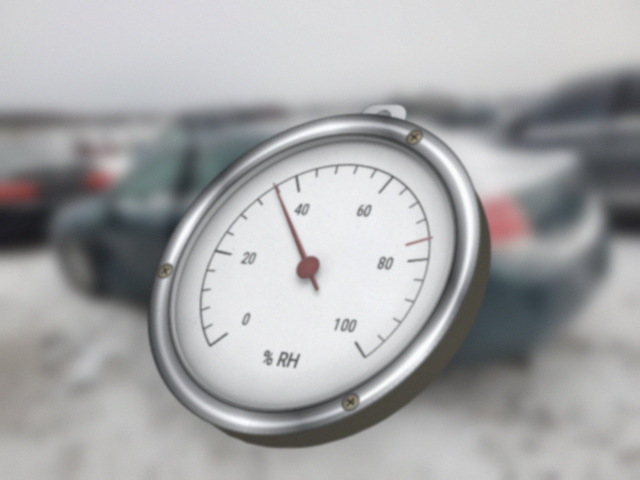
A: 36 %
